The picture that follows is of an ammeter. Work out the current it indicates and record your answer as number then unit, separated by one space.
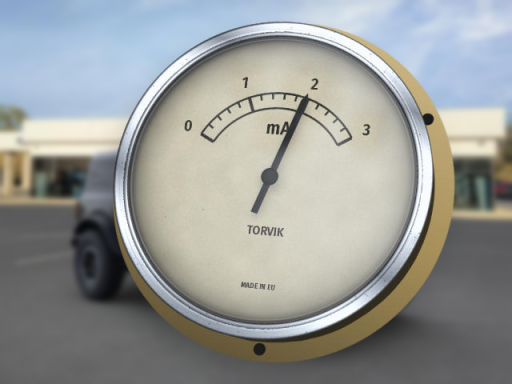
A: 2 mA
